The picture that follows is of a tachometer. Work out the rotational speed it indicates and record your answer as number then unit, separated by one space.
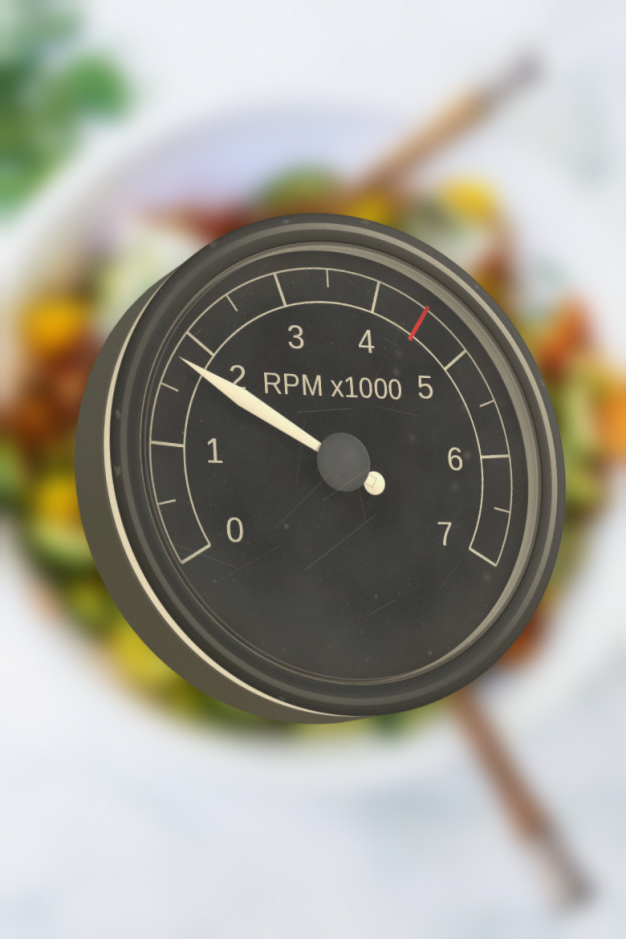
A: 1750 rpm
